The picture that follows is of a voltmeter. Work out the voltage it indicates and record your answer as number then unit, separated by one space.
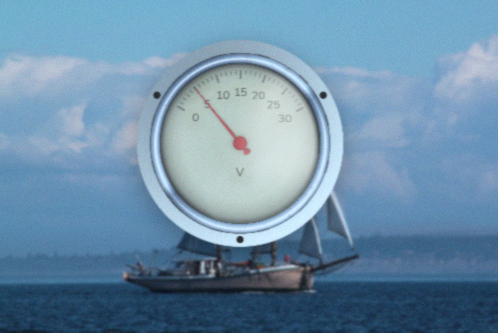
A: 5 V
